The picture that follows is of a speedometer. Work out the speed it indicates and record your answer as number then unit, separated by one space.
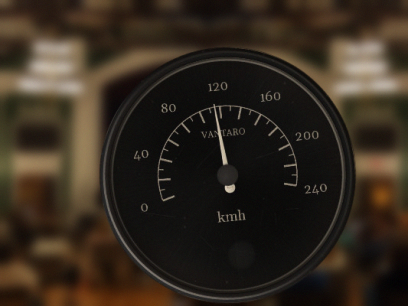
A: 115 km/h
